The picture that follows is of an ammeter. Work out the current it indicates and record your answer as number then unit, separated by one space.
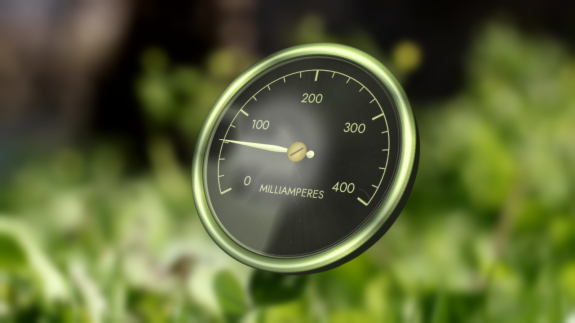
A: 60 mA
